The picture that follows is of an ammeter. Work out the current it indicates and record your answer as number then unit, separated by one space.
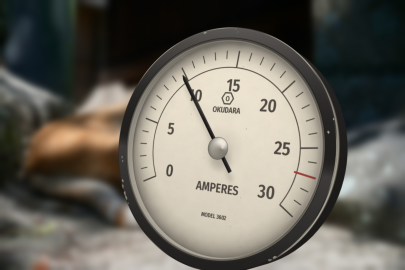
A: 10 A
